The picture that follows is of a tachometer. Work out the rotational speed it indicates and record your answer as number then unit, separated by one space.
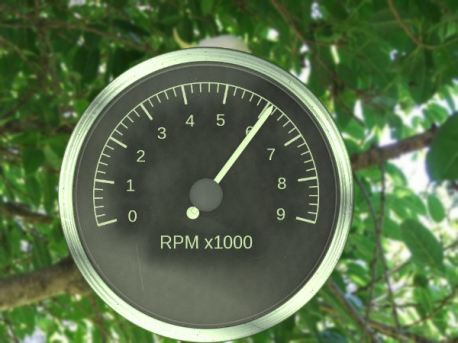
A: 6100 rpm
